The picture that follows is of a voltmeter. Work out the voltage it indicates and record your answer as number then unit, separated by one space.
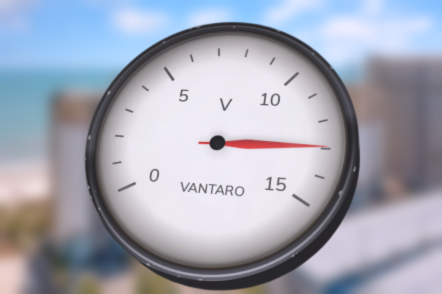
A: 13 V
